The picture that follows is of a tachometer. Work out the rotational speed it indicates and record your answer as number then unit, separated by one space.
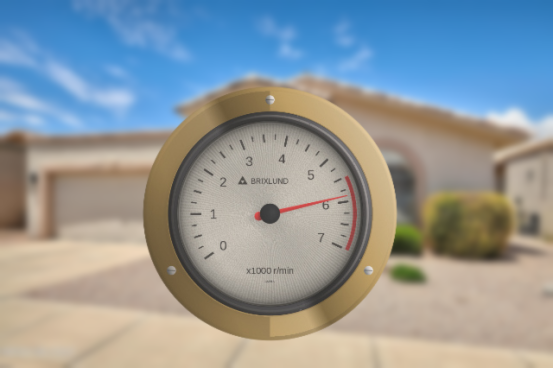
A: 5875 rpm
